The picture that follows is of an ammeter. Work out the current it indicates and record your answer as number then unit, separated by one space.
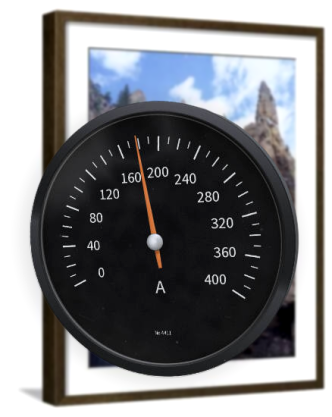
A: 180 A
